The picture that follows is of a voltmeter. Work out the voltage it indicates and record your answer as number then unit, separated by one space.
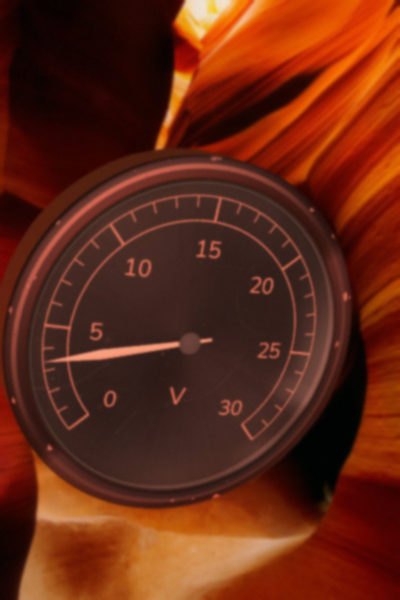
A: 3.5 V
